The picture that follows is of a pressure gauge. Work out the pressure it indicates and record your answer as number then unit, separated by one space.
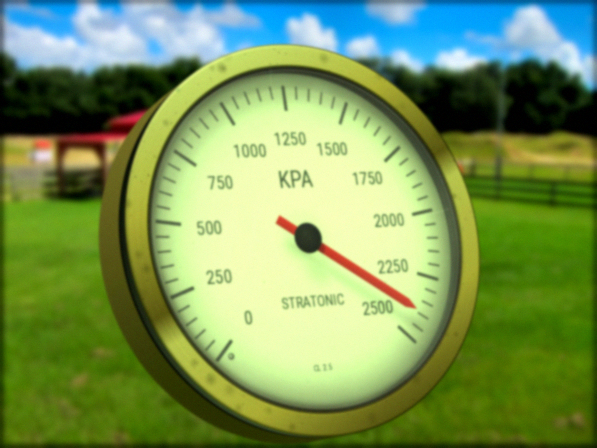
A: 2400 kPa
